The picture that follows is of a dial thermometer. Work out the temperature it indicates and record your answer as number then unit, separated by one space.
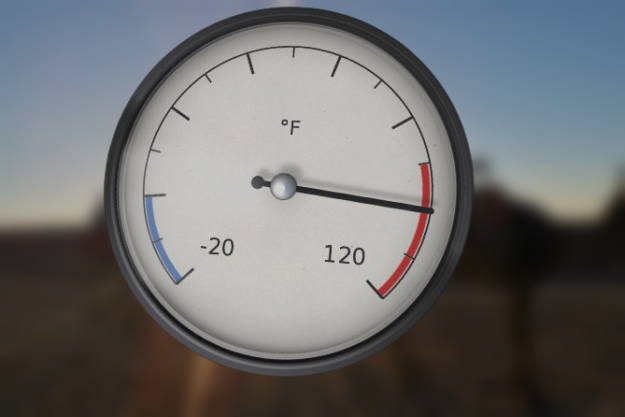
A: 100 °F
